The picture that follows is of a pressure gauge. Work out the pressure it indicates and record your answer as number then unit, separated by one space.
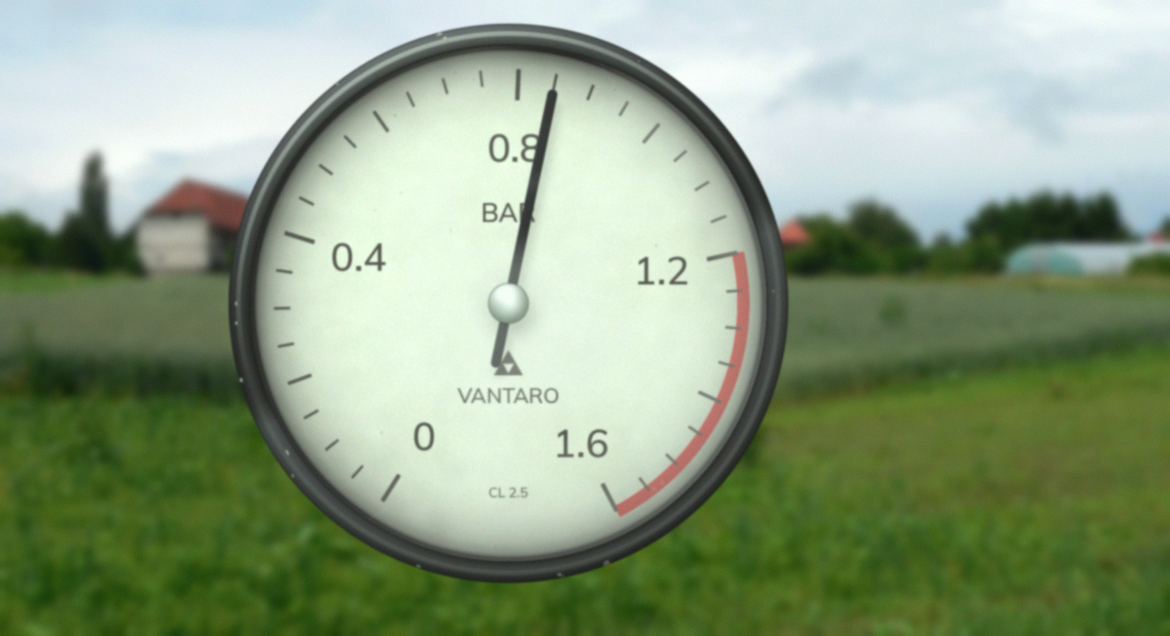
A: 0.85 bar
